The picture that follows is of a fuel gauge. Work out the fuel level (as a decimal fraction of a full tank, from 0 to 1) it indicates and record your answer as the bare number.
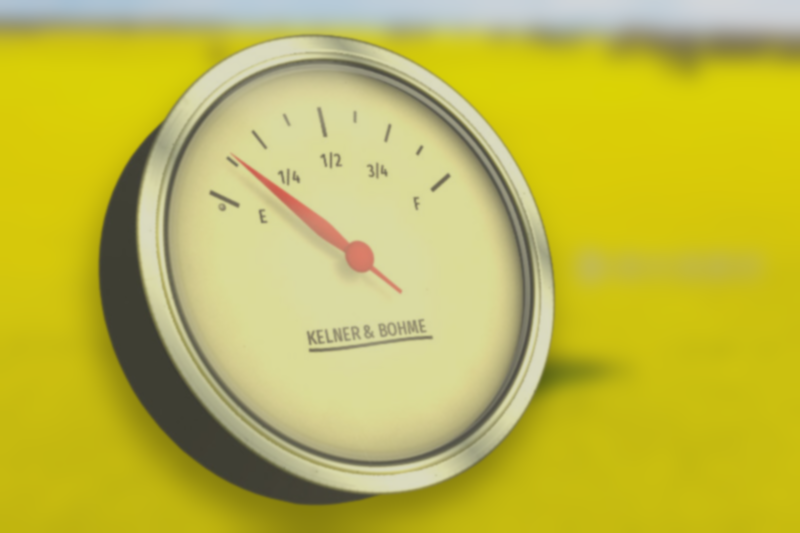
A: 0.125
